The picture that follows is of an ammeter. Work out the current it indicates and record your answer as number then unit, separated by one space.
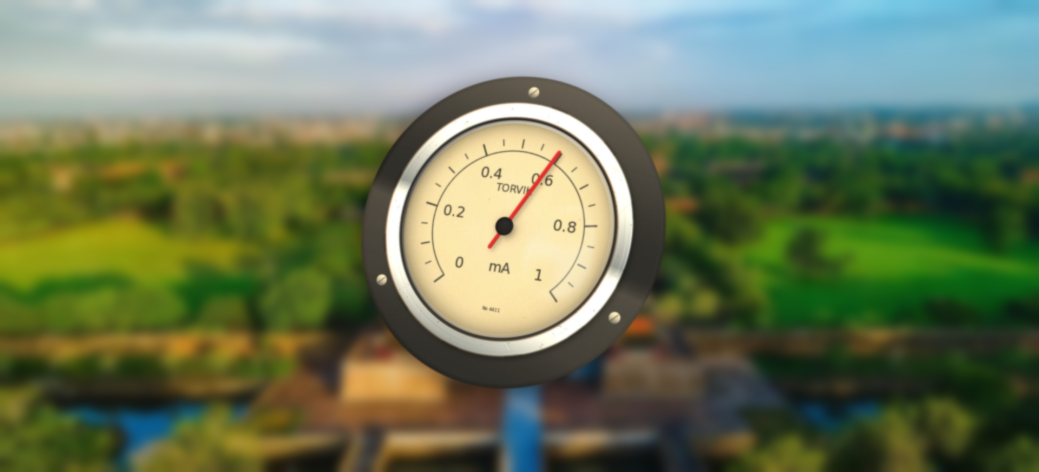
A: 0.6 mA
